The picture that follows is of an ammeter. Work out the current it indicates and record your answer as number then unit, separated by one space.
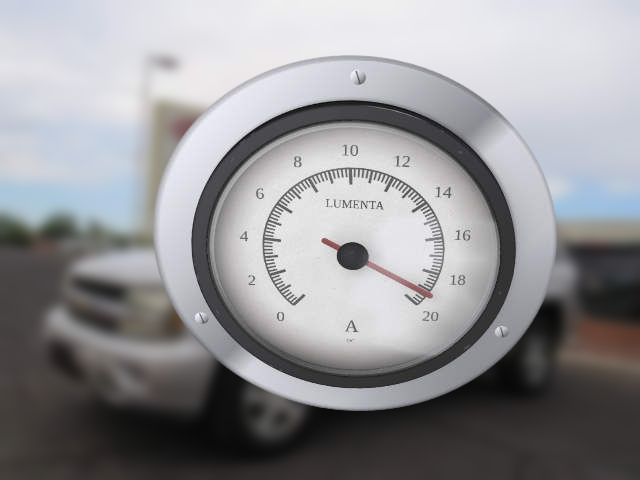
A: 19 A
